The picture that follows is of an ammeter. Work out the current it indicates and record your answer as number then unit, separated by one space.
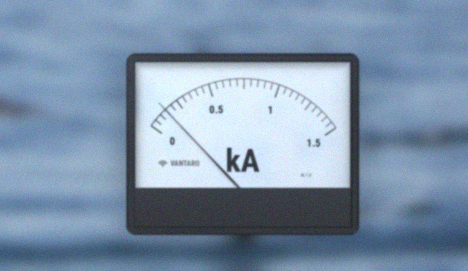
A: 0.15 kA
